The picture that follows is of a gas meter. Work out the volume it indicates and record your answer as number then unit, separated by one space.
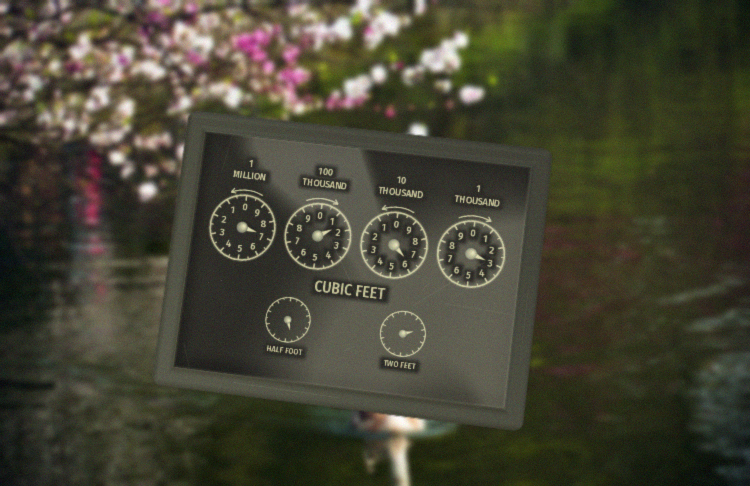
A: 716300 ft³
